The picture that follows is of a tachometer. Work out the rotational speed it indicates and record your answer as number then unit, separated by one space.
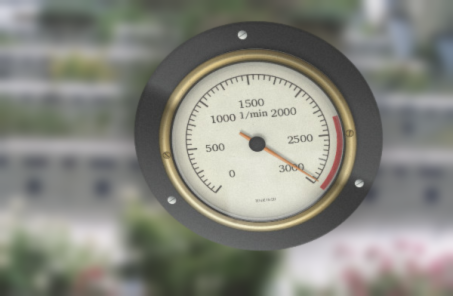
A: 2950 rpm
